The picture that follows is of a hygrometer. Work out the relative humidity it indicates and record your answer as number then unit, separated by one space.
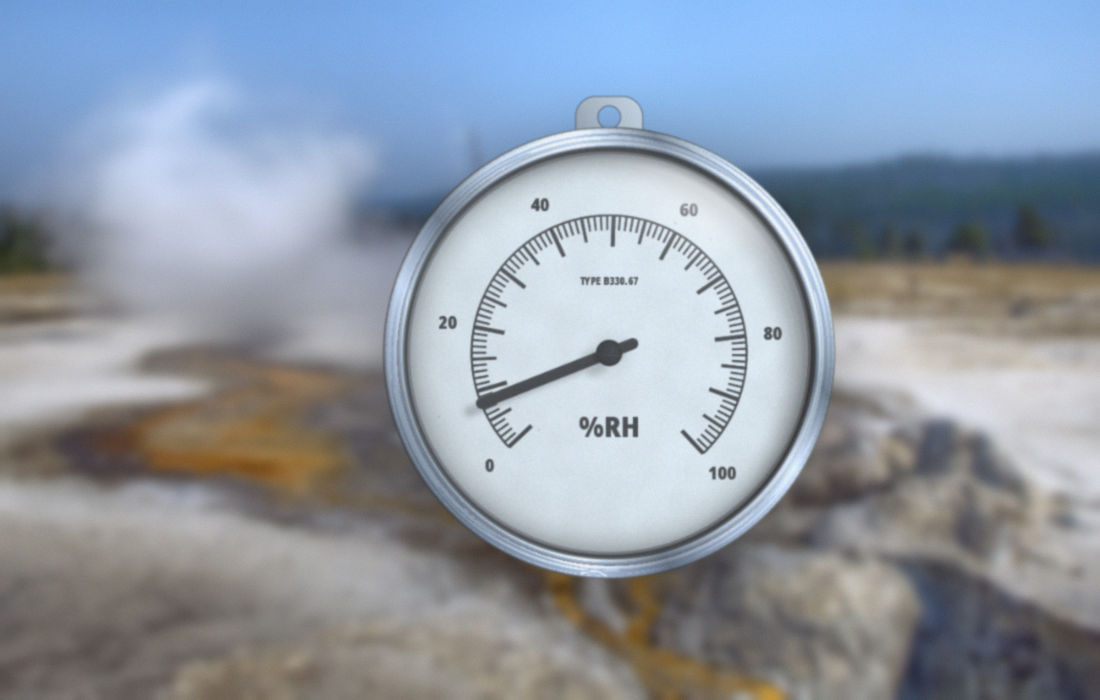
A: 8 %
